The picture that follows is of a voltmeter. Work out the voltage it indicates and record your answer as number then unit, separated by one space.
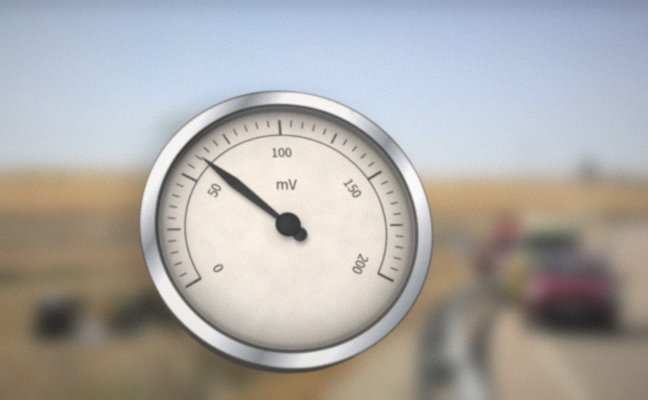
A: 60 mV
